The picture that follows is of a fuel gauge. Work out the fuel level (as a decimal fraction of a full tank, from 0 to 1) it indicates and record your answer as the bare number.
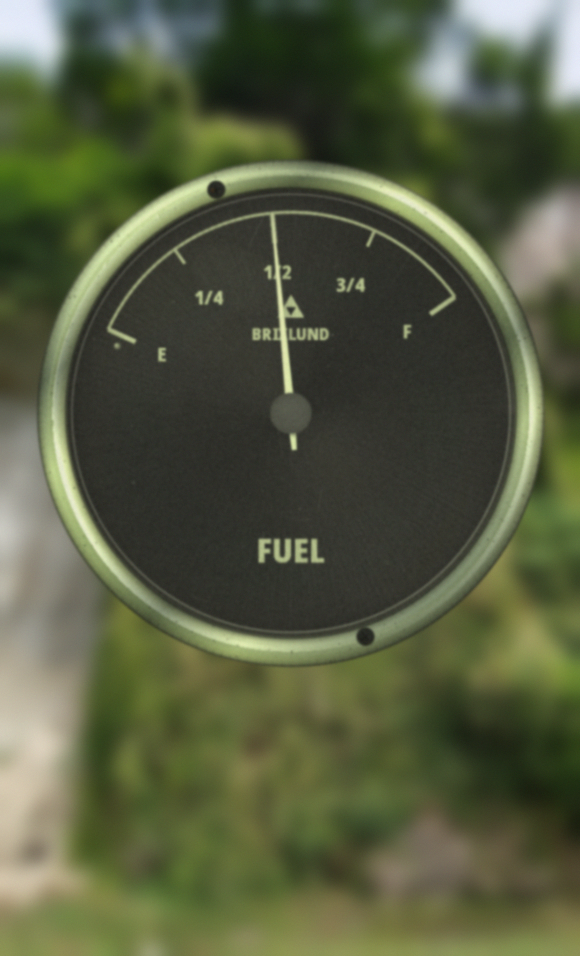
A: 0.5
